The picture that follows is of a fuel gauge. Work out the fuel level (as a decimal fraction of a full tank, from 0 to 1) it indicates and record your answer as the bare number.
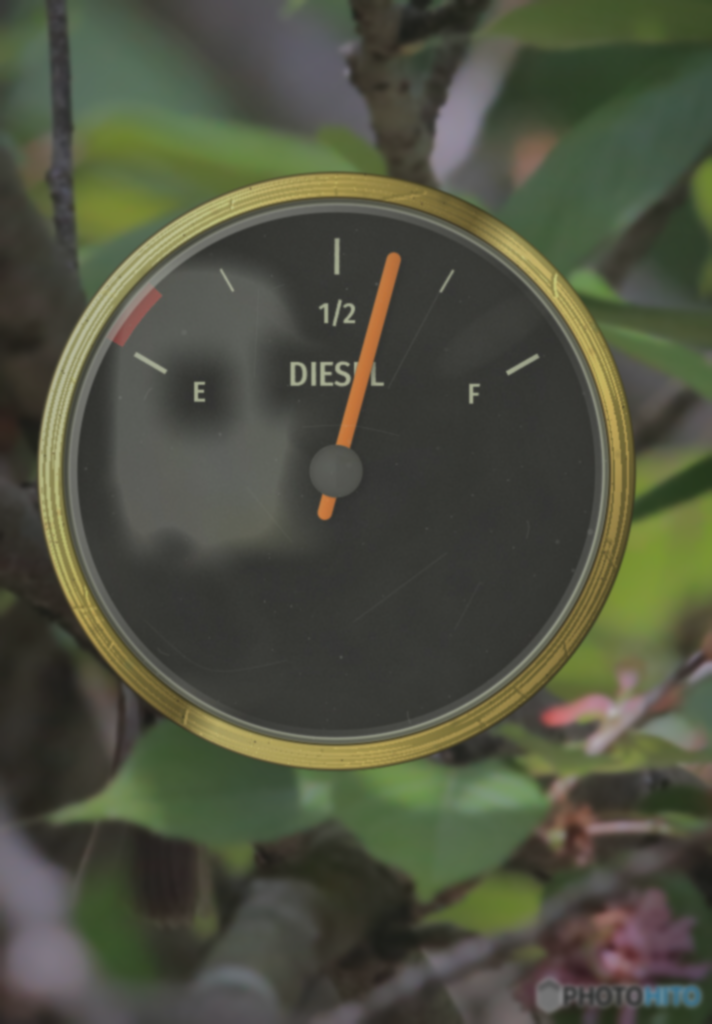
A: 0.625
